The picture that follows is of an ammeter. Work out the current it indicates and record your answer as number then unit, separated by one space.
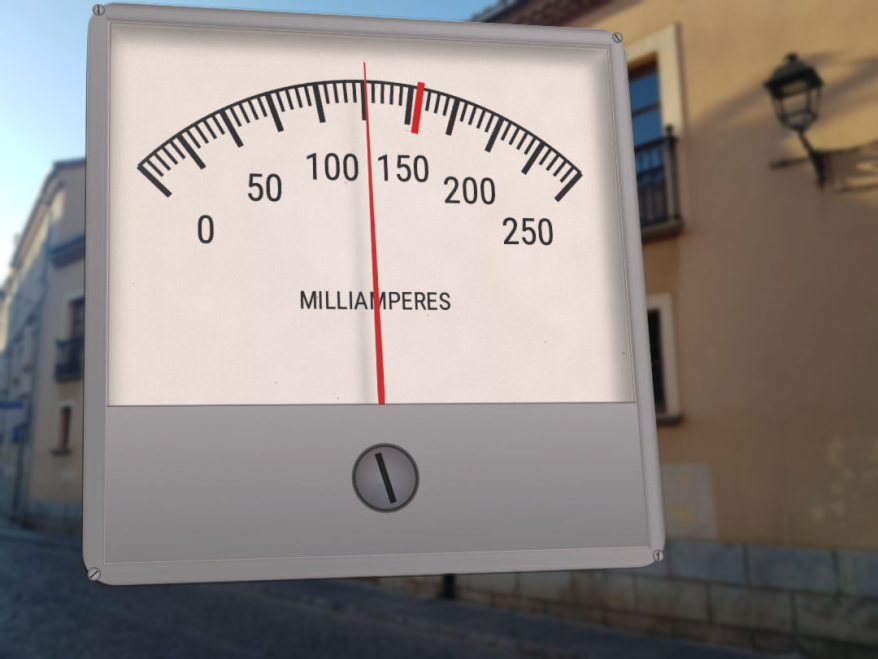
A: 125 mA
